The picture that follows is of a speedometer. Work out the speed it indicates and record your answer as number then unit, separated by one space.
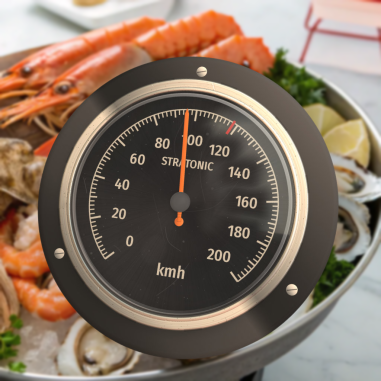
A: 96 km/h
